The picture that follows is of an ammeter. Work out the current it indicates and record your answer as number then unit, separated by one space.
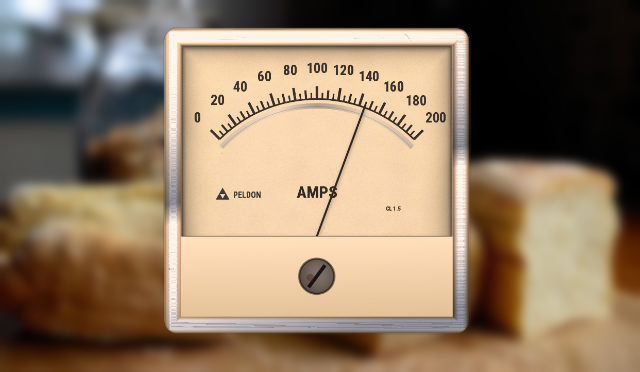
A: 145 A
